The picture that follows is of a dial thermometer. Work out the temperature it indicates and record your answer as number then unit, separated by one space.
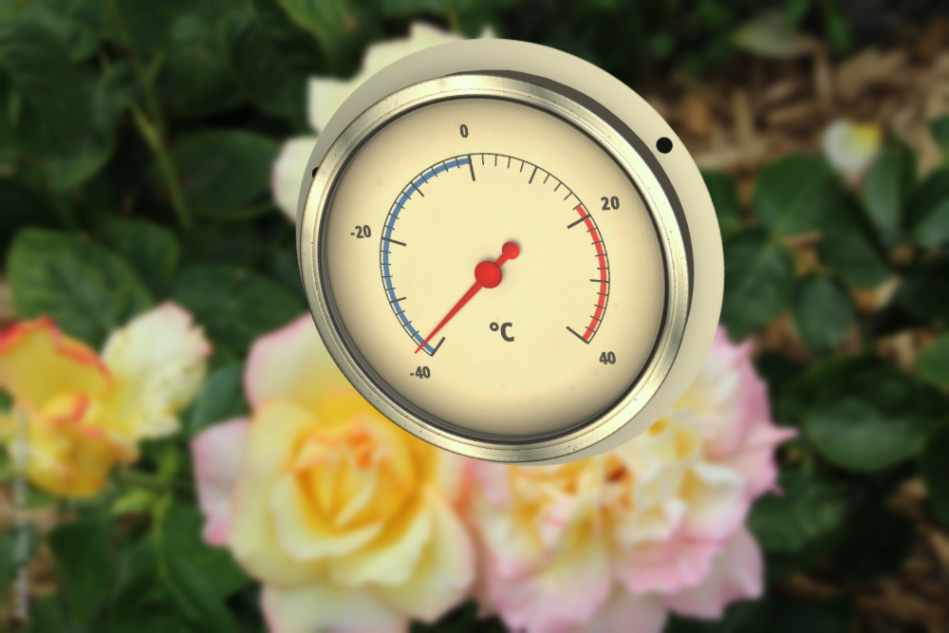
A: -38 °C
